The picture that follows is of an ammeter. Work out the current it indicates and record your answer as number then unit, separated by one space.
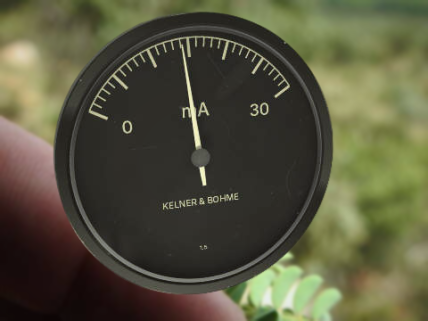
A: 14 mA
